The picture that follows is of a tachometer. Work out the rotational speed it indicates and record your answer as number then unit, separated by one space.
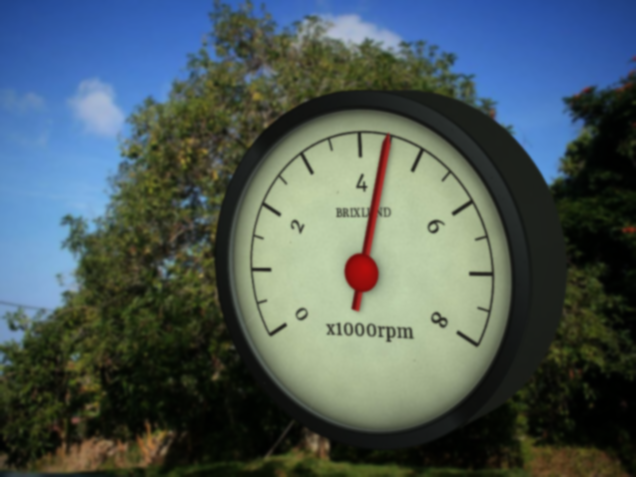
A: 4500 rpm
